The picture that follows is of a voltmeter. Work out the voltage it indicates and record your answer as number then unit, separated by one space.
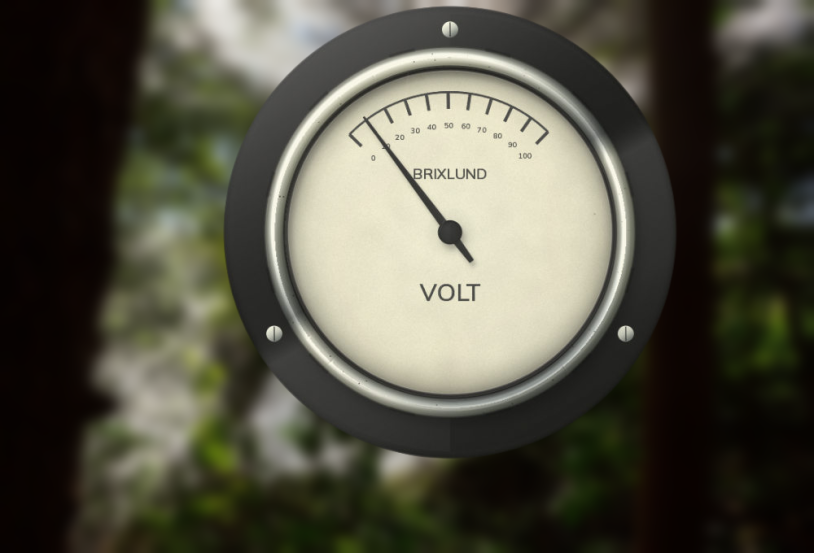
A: 10 V
